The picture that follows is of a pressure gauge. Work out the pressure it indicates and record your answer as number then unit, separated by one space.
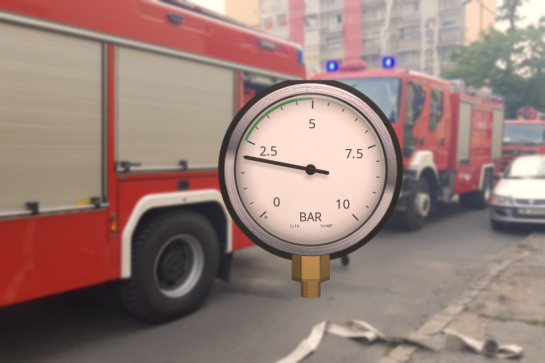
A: 2 bar
